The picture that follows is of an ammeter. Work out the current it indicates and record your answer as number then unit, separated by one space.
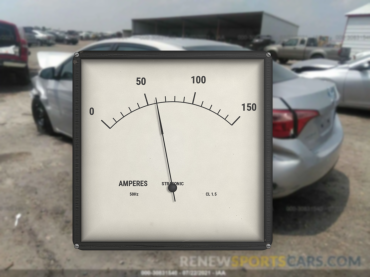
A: 60 A
